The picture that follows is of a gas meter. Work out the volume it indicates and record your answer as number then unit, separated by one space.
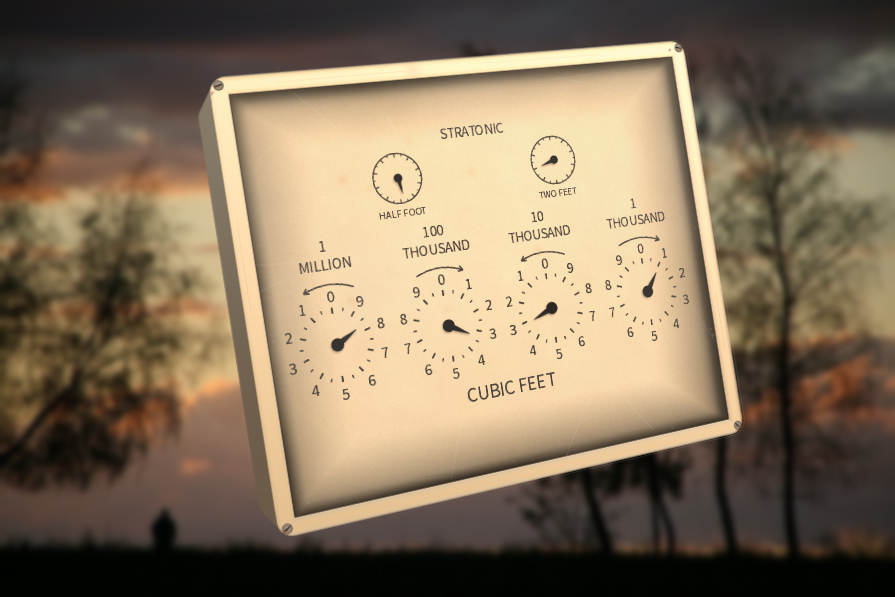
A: 833100 ft³
